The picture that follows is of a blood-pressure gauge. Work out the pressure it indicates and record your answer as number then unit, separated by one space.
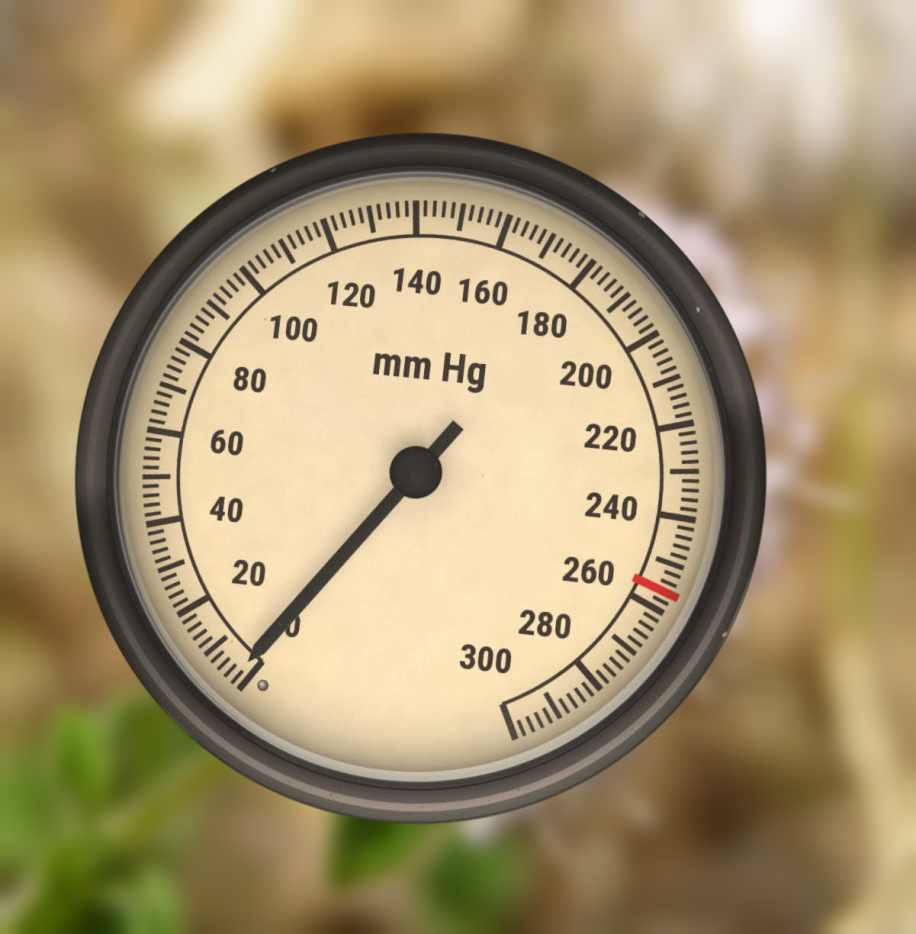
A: 2 mmHg
